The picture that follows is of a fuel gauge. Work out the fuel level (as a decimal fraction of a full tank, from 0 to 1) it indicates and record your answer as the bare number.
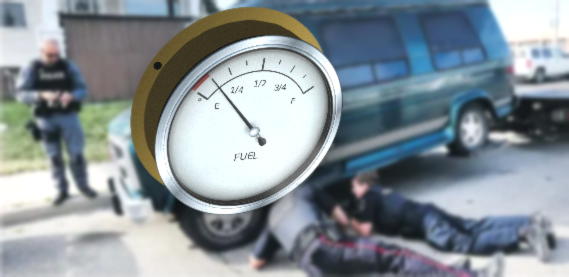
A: 0.125
